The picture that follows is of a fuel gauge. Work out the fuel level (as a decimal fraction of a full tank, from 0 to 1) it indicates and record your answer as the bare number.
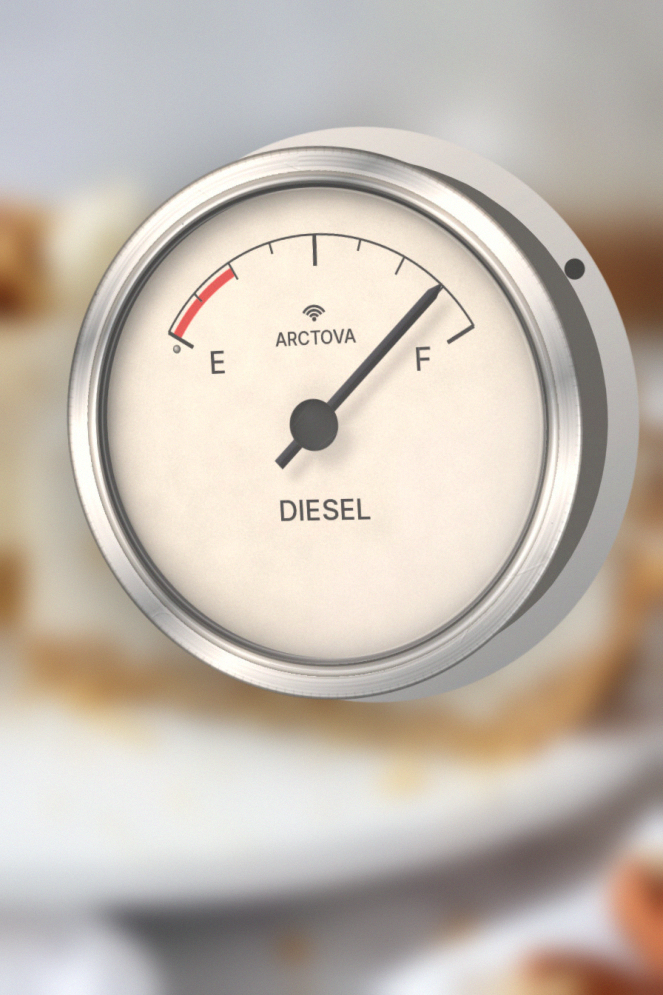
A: 0.875
